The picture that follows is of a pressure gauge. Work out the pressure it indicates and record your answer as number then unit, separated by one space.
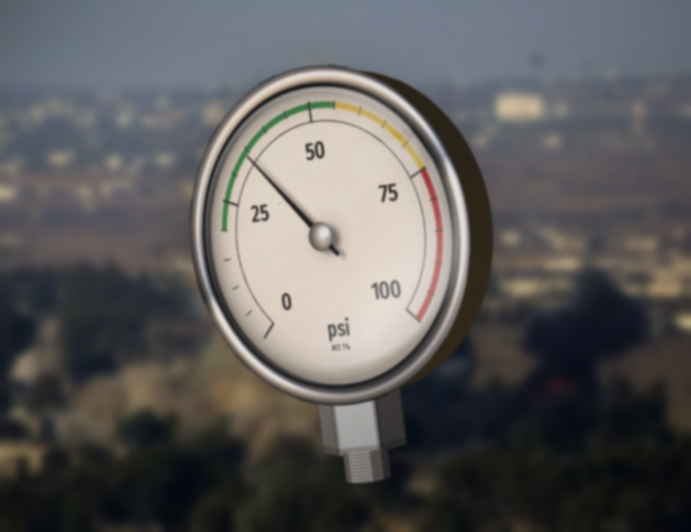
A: 35 psi
